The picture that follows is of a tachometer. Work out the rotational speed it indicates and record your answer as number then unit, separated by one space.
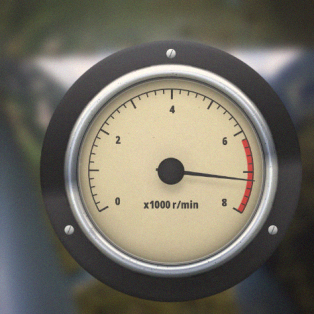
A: 7200 rpm
